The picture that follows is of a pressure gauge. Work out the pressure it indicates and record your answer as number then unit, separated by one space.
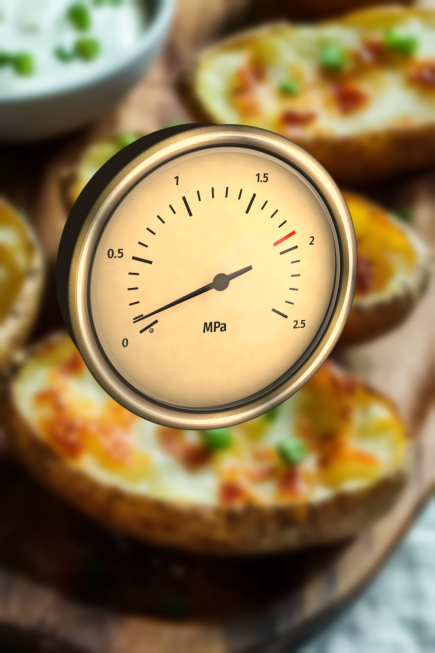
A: 0.1 MPa
